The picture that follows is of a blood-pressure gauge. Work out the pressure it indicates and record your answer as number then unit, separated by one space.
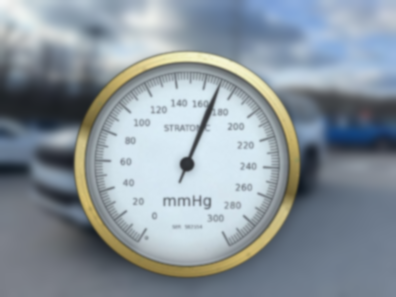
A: 170 mmHg
